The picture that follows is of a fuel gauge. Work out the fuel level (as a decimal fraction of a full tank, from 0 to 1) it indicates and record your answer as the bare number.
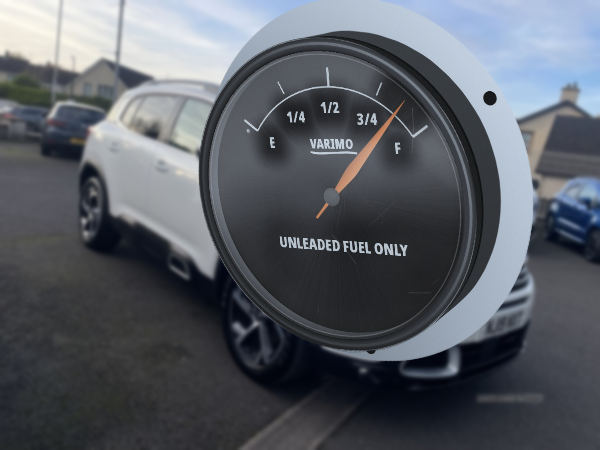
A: 0.875
